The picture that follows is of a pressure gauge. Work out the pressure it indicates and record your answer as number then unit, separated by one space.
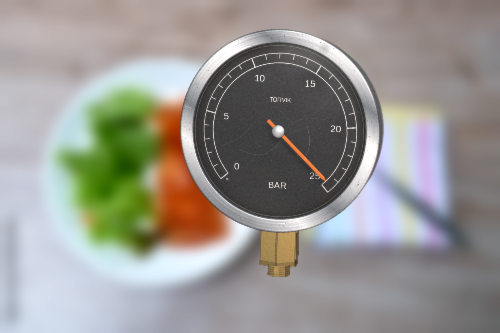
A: 24.5 bar
